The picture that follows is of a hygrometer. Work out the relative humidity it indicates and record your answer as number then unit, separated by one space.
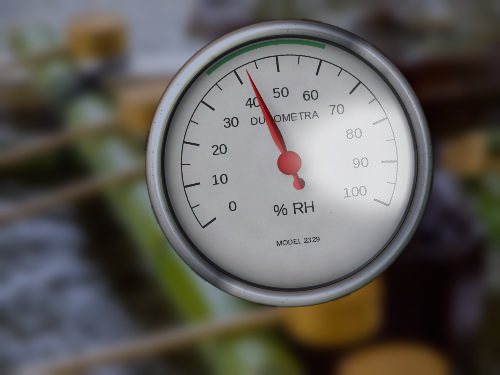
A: 42.5 %
